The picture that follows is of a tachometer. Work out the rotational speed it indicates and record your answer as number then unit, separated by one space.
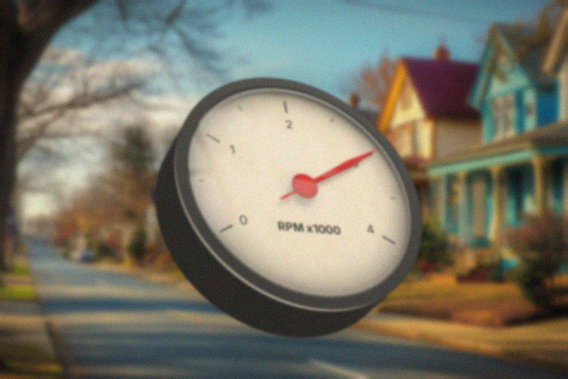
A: 3000 rpm
